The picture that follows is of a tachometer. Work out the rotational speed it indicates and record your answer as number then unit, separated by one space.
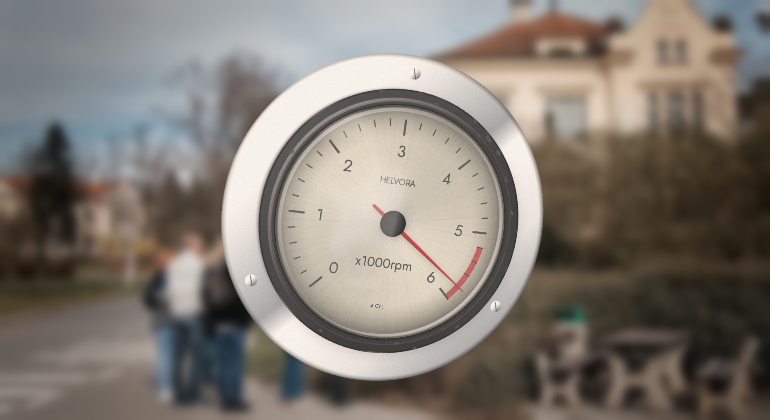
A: 5800 rpm
